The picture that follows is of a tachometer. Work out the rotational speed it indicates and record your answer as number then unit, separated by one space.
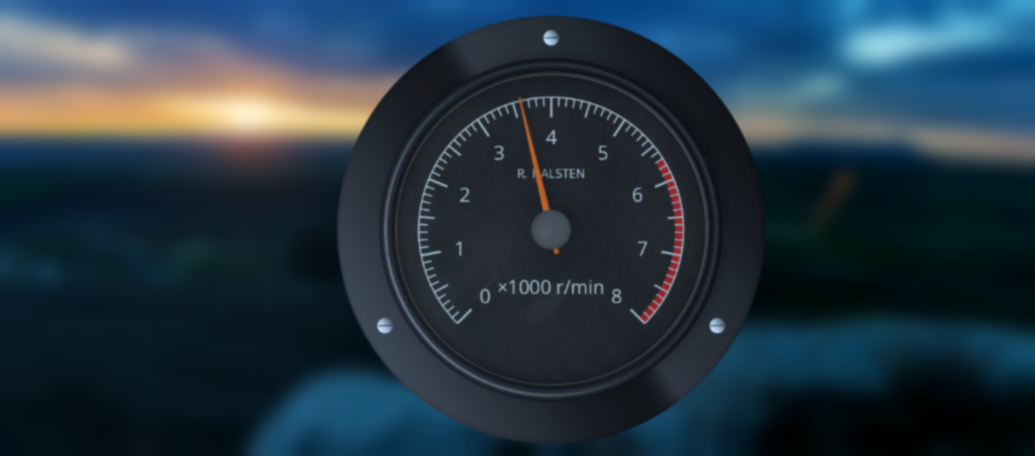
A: 3600 rpm
